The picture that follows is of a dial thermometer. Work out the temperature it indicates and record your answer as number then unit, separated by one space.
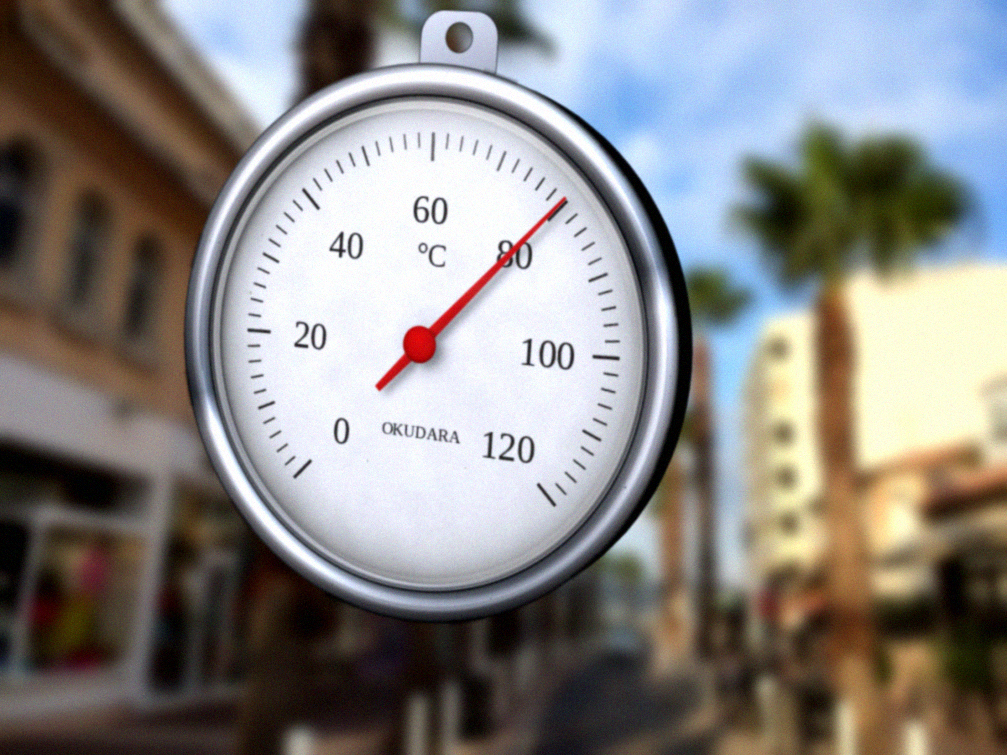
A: 80 °C
